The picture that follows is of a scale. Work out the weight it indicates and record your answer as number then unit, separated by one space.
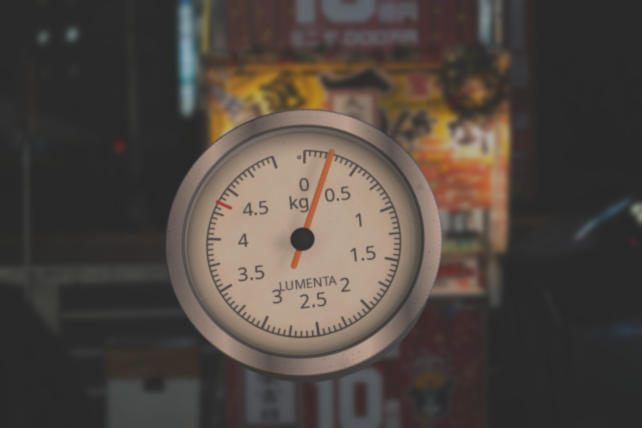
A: 0.25 kg
